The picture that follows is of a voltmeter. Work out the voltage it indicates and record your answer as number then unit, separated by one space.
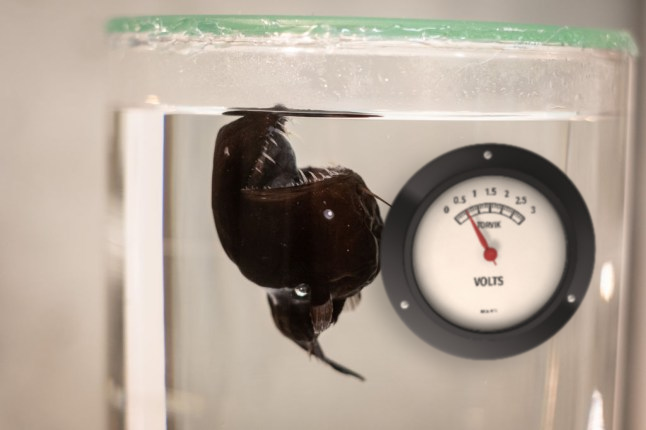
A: 0.5 V
